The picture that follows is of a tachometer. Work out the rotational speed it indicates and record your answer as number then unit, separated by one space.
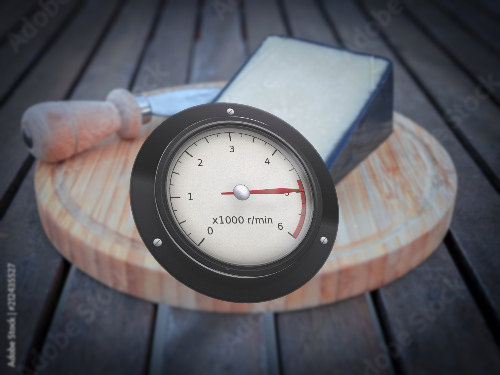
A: 5000 rpm
